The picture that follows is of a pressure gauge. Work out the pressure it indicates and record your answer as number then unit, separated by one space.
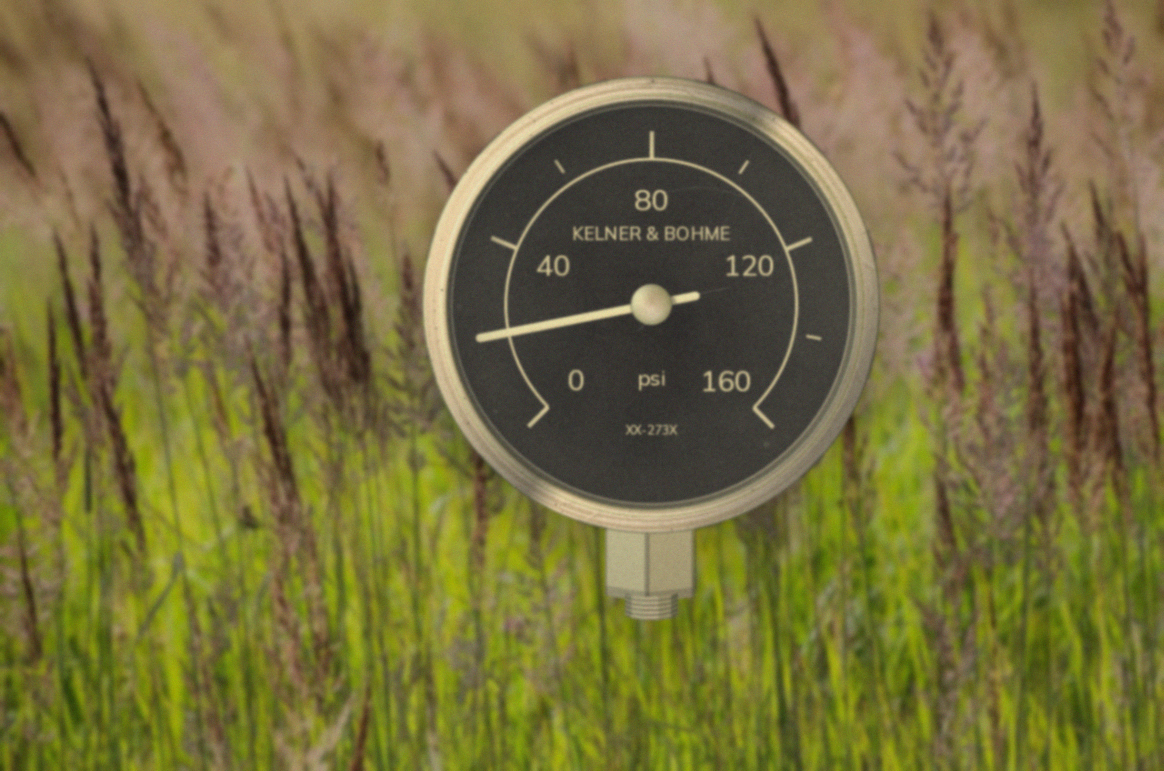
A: 20 psi
